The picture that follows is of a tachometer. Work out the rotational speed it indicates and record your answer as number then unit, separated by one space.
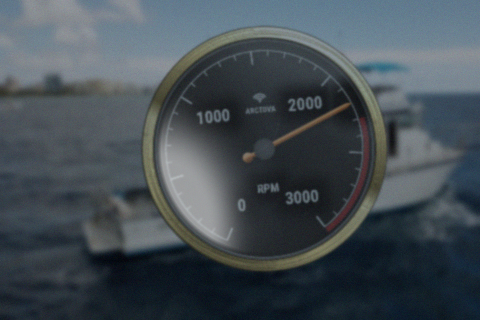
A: 2200 rpm
